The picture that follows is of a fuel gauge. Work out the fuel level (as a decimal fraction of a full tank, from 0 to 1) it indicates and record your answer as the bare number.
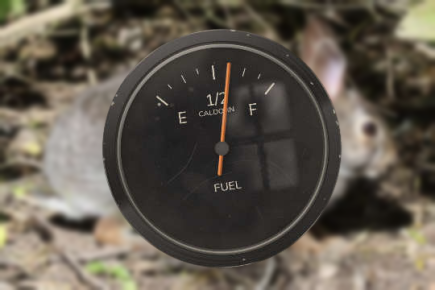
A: 0.625
